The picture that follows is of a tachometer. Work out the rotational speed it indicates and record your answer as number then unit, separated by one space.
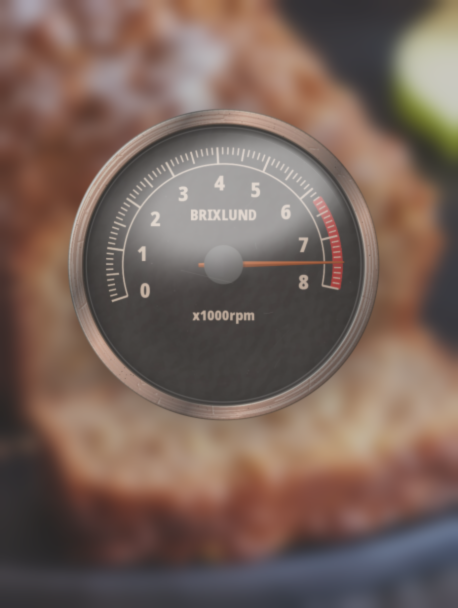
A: 7500 rpm
